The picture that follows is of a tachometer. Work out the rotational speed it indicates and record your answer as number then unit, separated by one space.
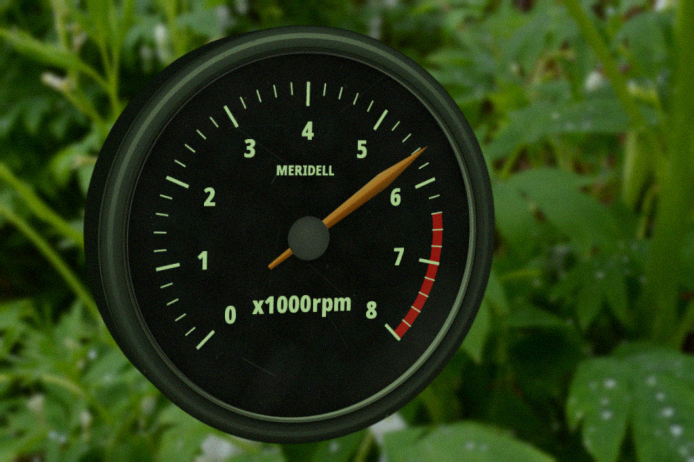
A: 5600 rpm
